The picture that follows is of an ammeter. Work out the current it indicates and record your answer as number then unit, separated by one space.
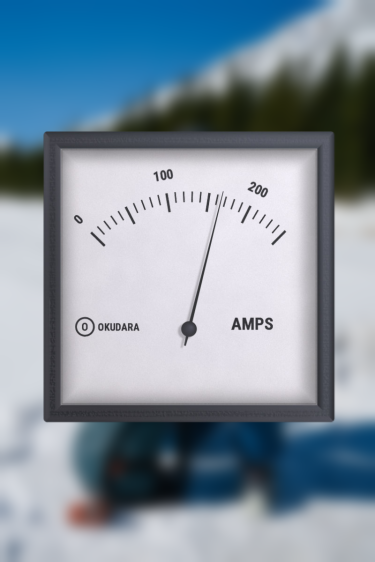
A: 165 A
